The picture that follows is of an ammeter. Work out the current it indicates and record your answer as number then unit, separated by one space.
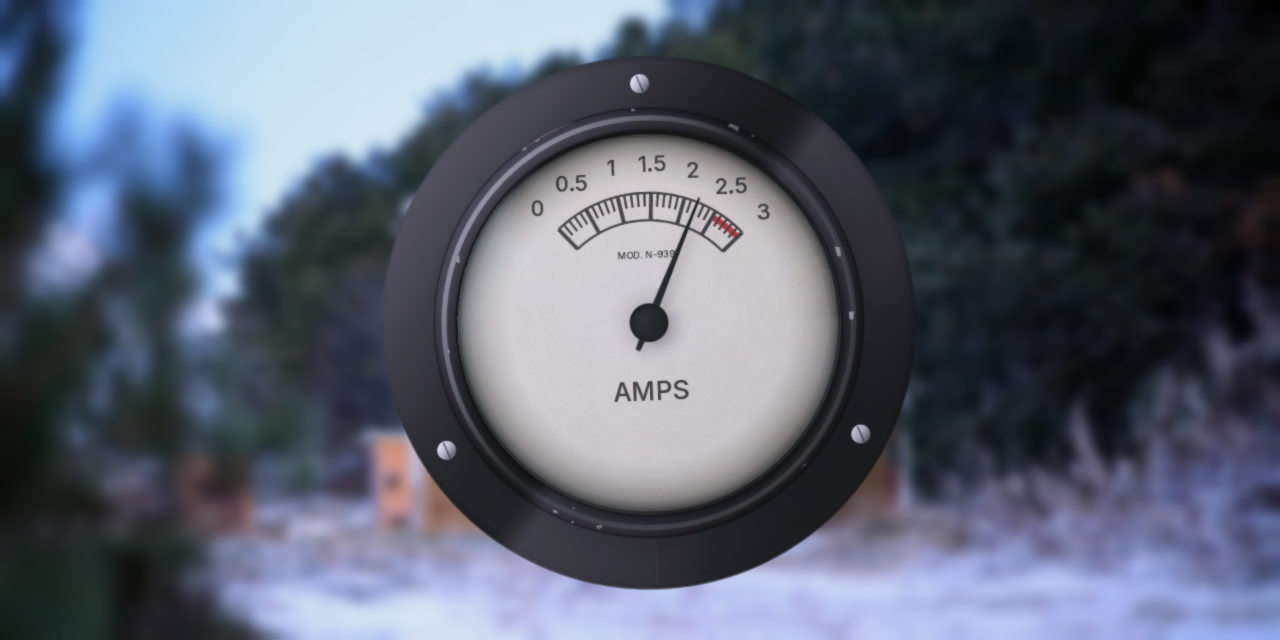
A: 2.2 A
